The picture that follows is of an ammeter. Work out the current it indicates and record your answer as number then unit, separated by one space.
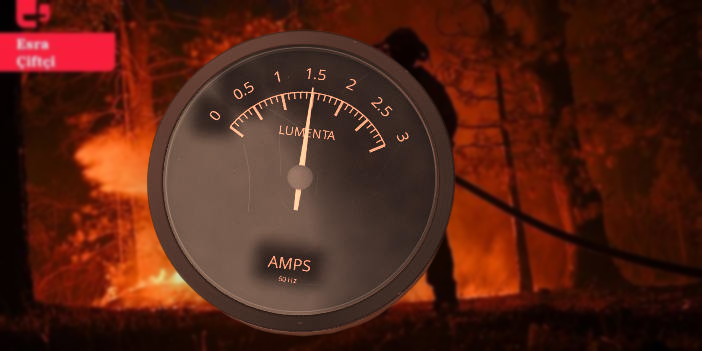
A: 1.5 A
